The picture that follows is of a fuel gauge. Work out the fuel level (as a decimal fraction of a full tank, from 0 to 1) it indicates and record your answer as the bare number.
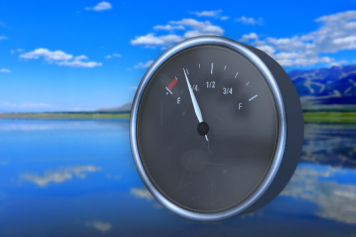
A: 0.25
